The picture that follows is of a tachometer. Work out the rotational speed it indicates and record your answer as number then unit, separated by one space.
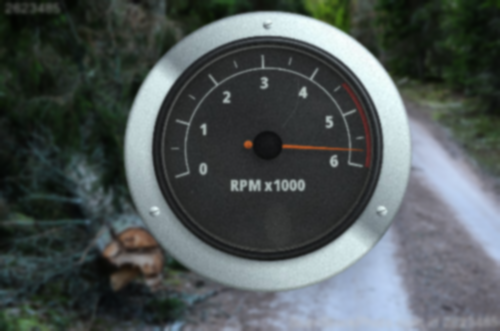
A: 5750 rpm
